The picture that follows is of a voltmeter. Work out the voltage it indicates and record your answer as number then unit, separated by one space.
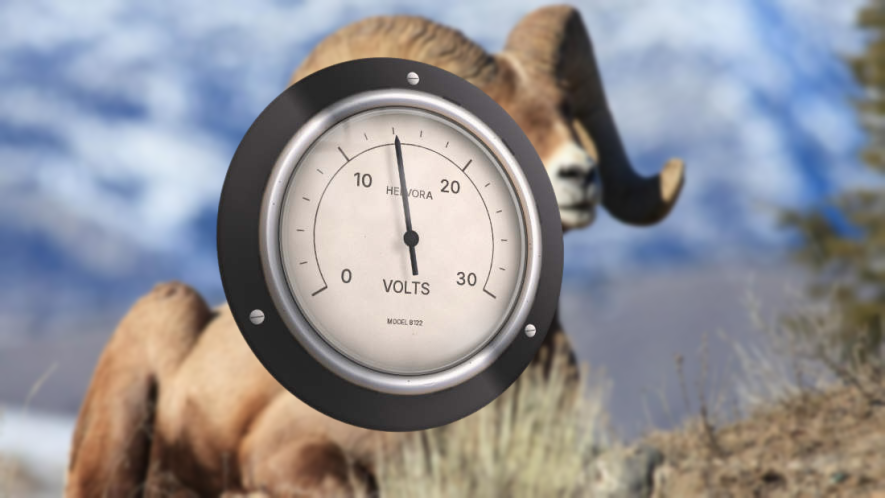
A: 14 V
